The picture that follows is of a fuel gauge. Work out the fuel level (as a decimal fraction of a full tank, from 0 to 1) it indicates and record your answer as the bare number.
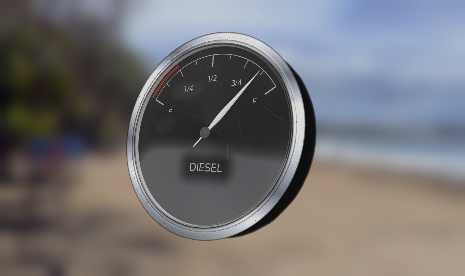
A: 0.875
